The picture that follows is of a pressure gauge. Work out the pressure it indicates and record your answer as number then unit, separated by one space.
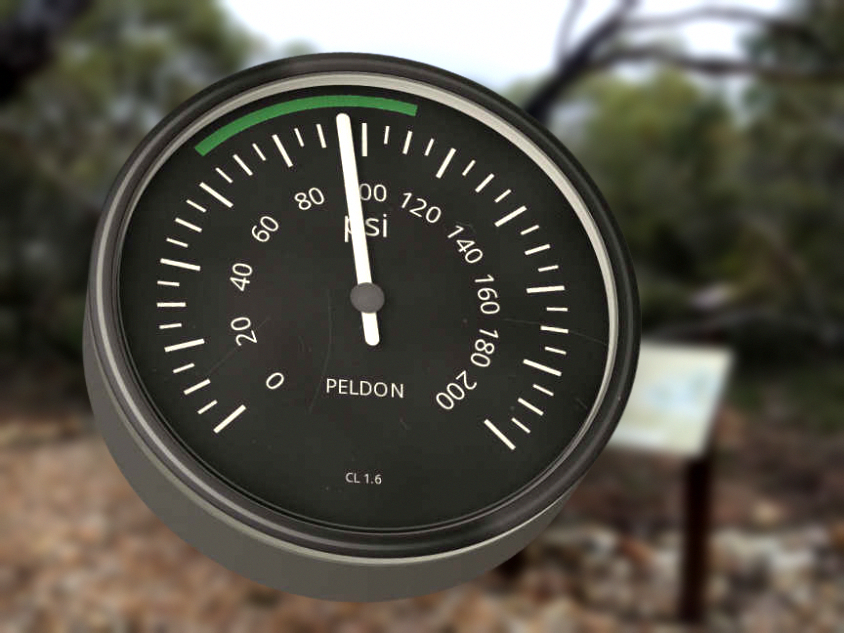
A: 95 psi
